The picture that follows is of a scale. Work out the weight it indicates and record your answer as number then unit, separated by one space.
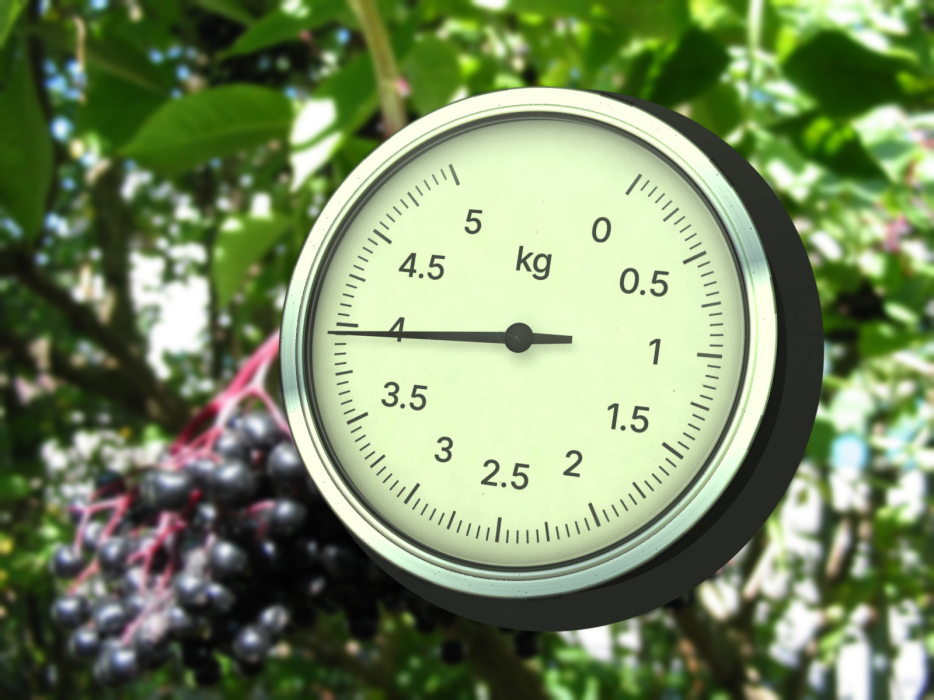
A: 3.95 kg
